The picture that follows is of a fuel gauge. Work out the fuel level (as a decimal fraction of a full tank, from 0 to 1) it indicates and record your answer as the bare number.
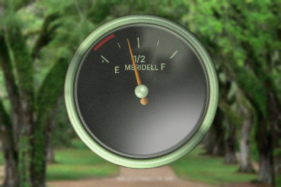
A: 0.375
